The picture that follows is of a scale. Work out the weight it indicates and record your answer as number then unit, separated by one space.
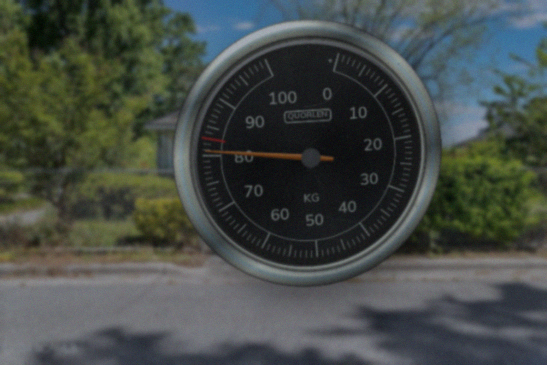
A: 81 kg
